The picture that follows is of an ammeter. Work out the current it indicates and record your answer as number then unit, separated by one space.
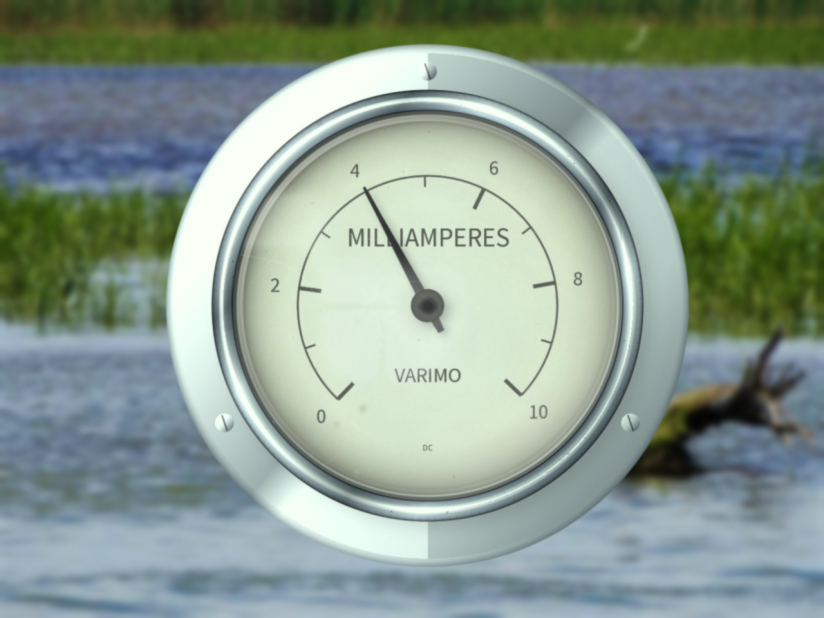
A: 4 mA
